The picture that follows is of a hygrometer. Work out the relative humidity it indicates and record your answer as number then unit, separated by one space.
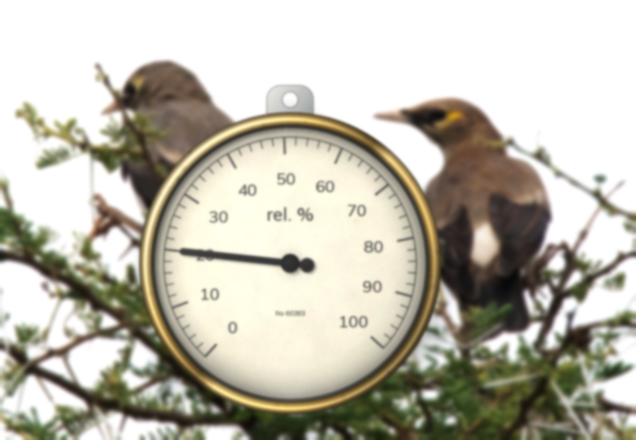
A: 20 %
